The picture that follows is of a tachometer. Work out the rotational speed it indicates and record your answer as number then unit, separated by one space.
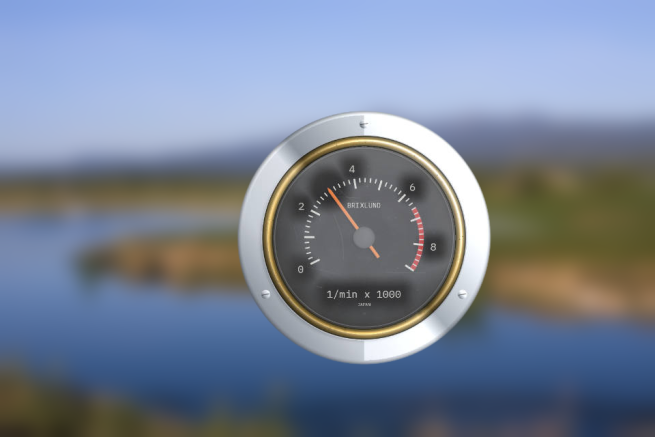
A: 3000 rpm
